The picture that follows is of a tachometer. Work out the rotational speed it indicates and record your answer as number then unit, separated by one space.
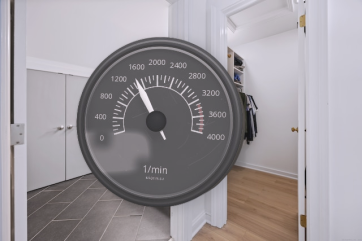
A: 1500 rpm
